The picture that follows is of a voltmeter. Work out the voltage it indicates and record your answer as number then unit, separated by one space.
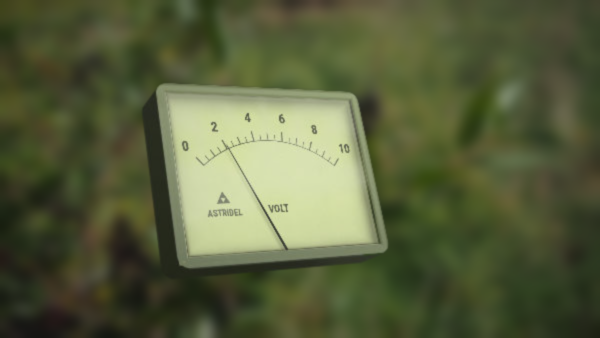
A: 2 V
